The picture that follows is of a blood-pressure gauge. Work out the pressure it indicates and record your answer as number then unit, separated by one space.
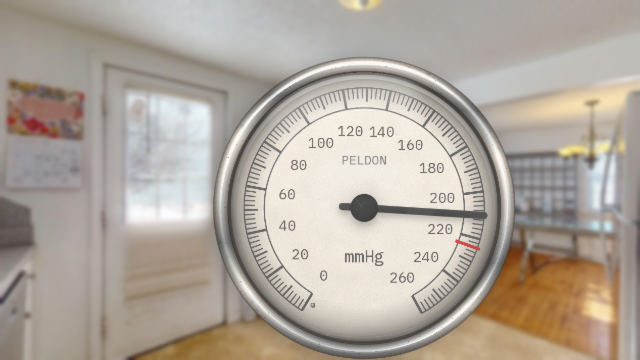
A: 210 mmHg
